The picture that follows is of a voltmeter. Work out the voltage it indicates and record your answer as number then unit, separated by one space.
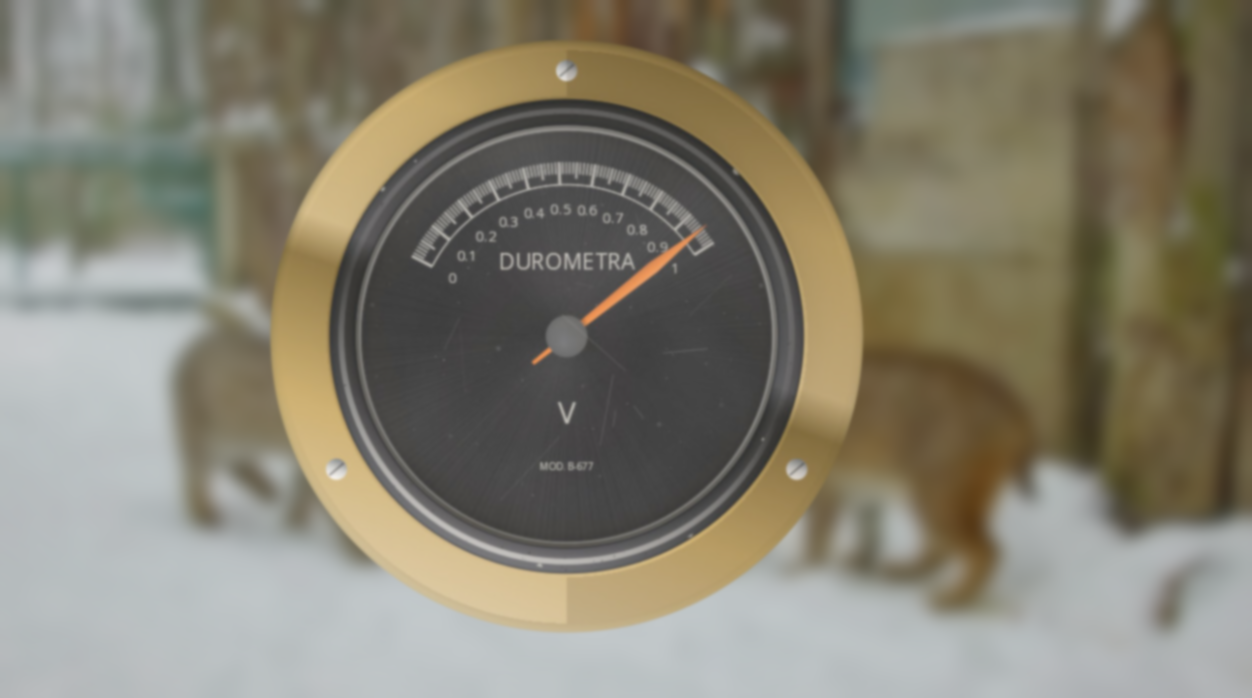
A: 0.95 V
